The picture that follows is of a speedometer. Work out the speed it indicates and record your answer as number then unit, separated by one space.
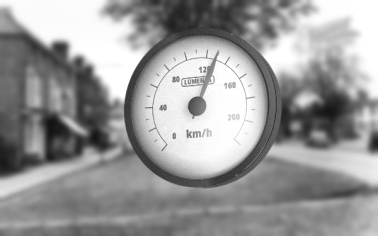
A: 130 km/h
